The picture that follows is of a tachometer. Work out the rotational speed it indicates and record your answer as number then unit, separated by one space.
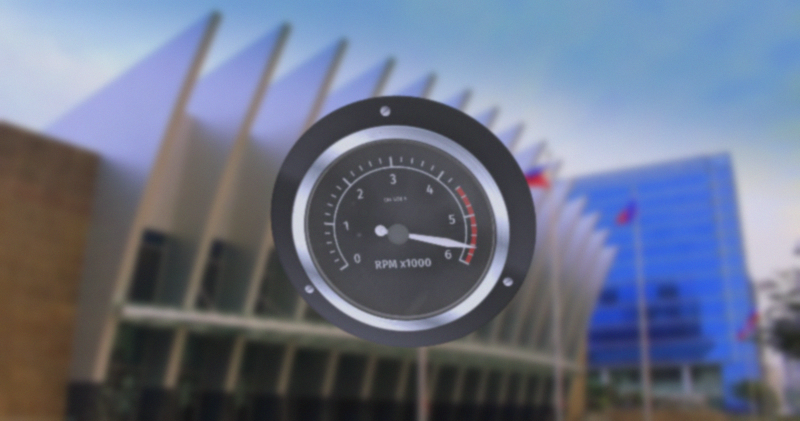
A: 5600 rpm
